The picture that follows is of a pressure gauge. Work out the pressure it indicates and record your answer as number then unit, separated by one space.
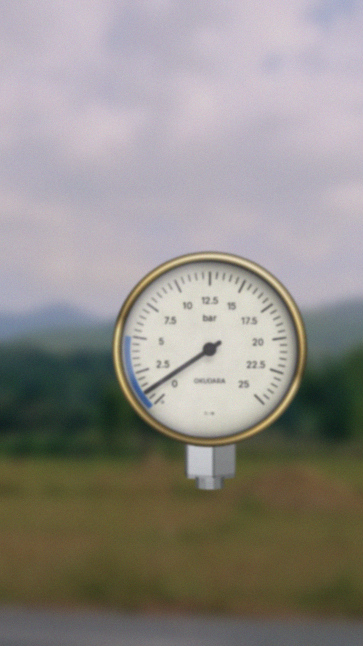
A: 1 bar
